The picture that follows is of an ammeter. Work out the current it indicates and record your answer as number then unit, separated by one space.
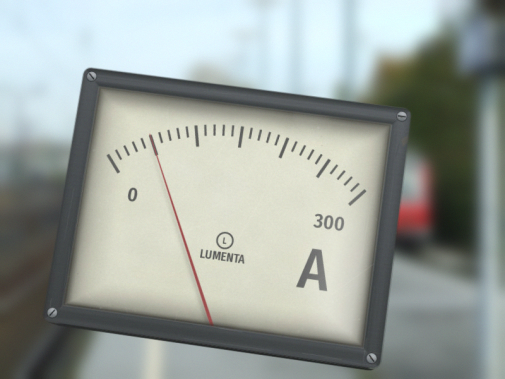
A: 50 A
